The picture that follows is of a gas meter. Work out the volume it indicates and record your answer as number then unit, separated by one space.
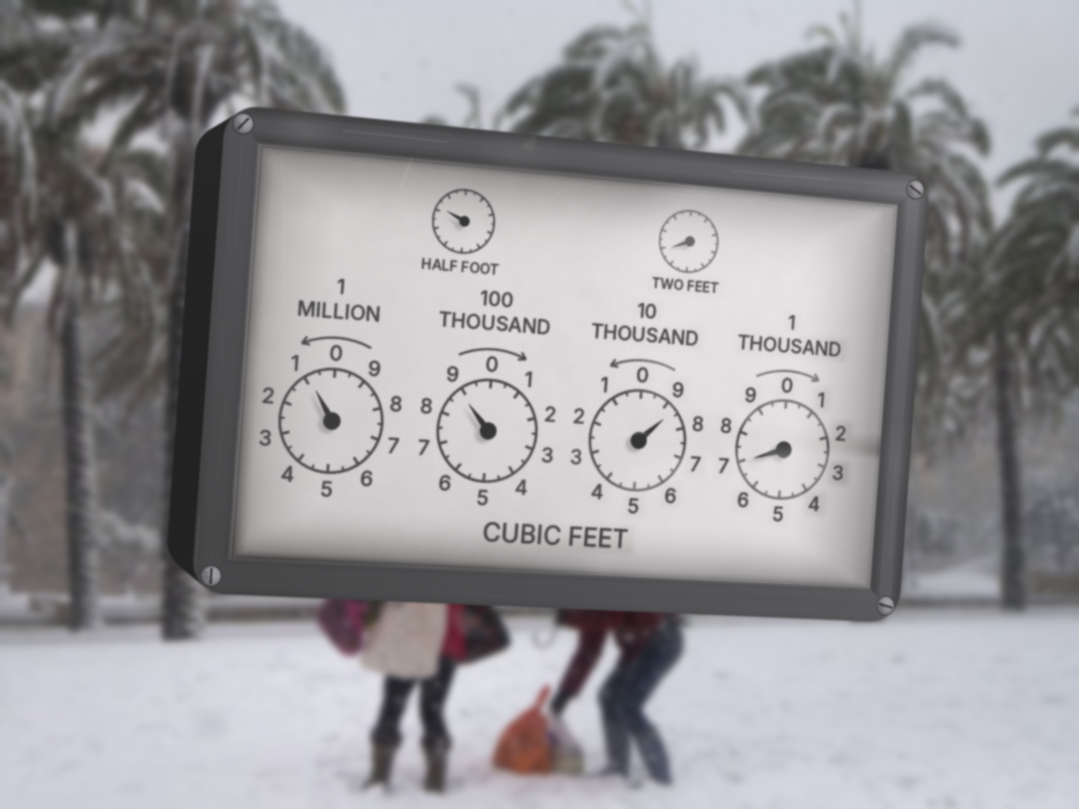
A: 88700 ft³
